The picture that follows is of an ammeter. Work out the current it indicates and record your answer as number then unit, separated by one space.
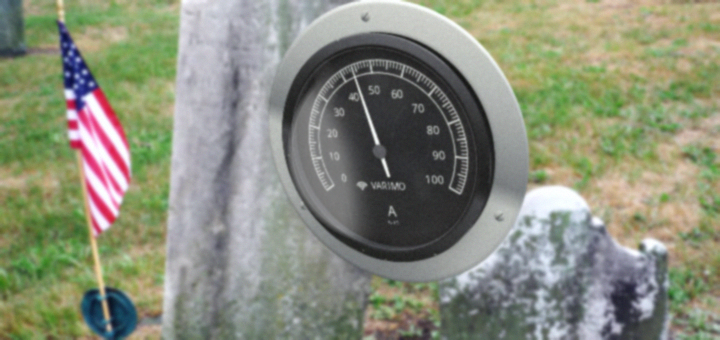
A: 45 A
